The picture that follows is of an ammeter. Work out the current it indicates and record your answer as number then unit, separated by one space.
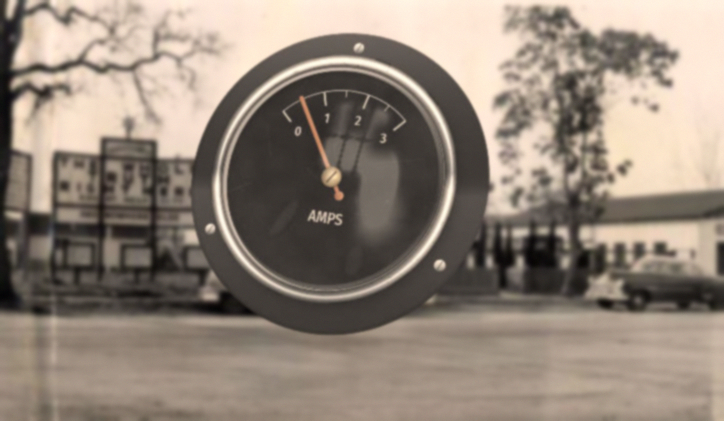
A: 0.5 A
